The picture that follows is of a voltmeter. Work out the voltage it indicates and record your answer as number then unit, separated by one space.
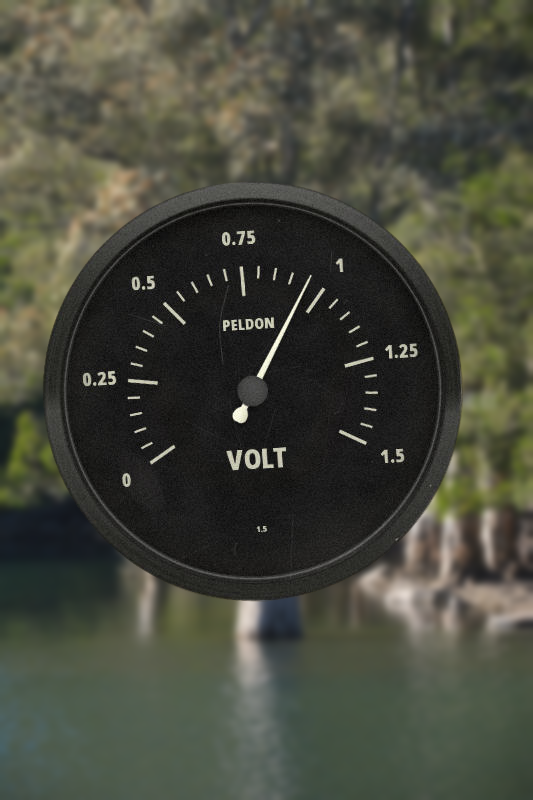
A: 0.95 V
